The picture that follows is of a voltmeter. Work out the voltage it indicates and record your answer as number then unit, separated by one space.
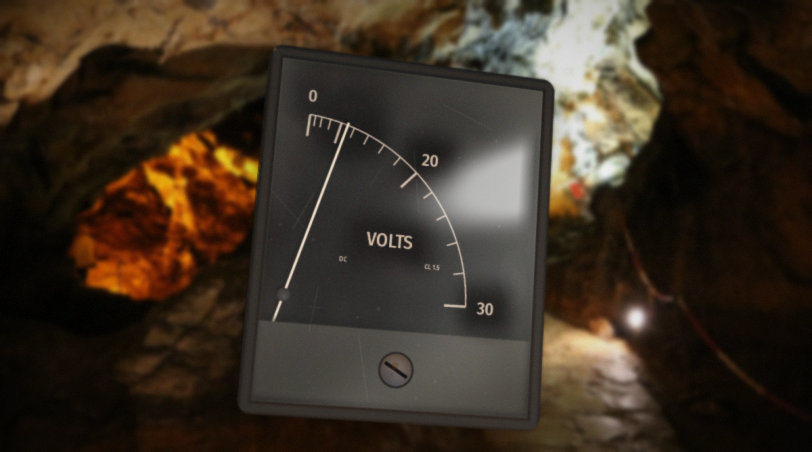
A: 11 V
